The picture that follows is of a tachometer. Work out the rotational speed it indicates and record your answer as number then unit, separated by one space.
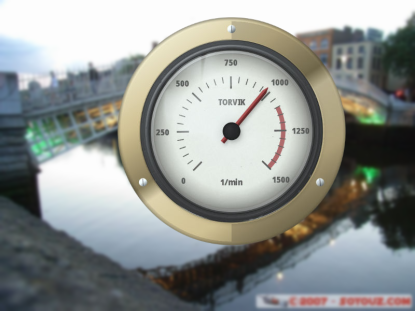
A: 975 rpm
